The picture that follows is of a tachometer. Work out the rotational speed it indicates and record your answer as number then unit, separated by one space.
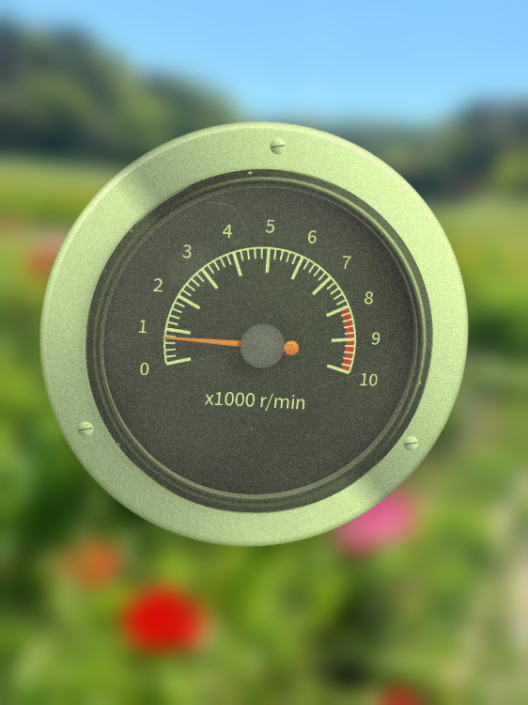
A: 800 rpm
